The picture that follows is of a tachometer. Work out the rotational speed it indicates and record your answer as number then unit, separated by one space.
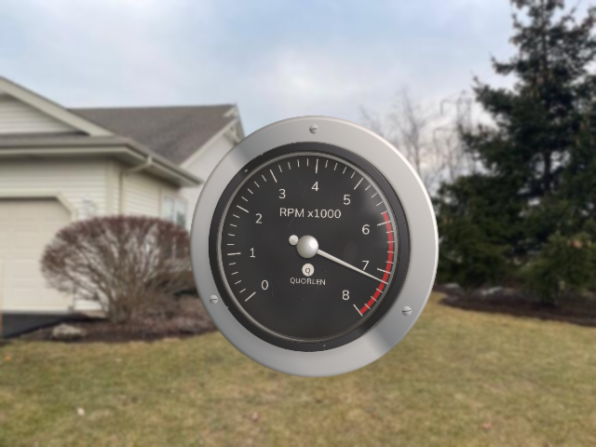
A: 7200 rpm
